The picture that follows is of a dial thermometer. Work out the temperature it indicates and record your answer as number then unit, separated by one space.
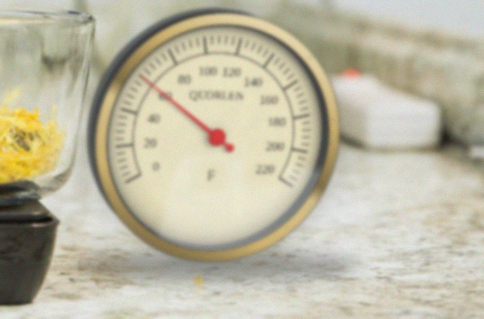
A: 60 °F
